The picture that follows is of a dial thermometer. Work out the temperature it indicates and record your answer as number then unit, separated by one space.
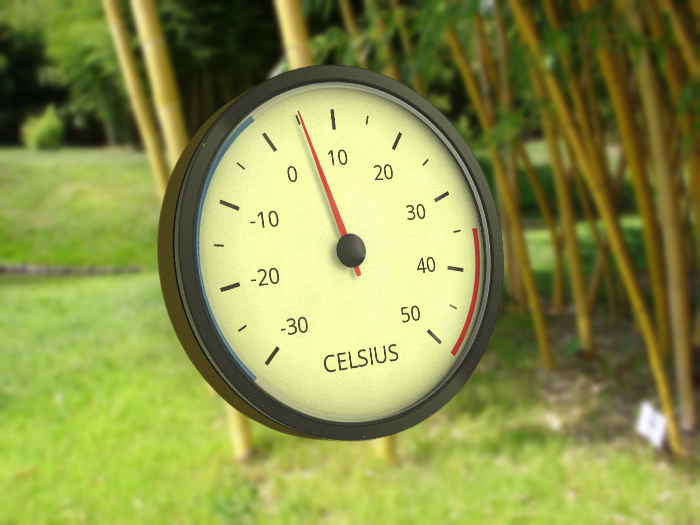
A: 5 °C
